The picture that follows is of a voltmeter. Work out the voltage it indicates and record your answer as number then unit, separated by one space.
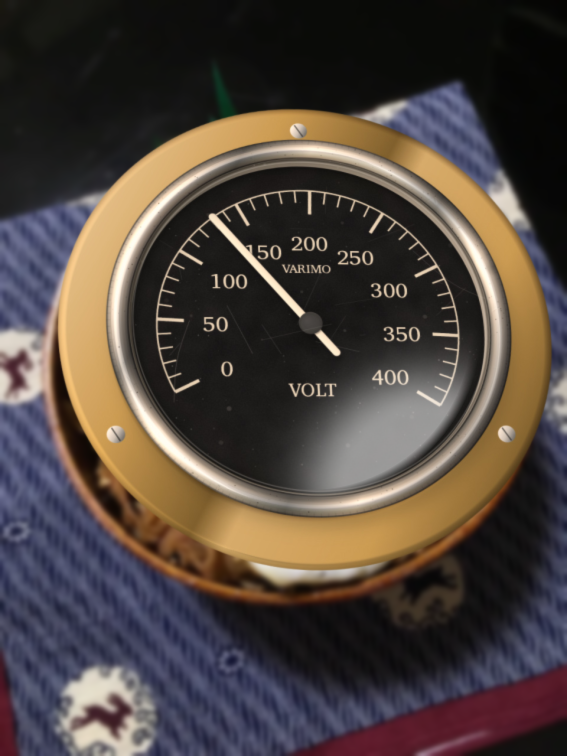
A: 130 V
